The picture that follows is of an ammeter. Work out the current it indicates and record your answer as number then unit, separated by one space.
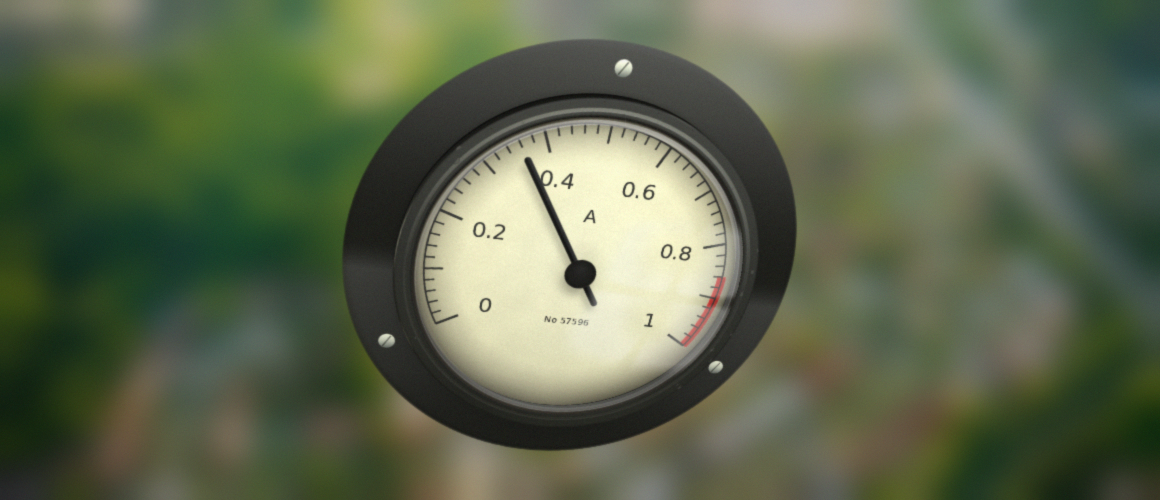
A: 0.36 A
